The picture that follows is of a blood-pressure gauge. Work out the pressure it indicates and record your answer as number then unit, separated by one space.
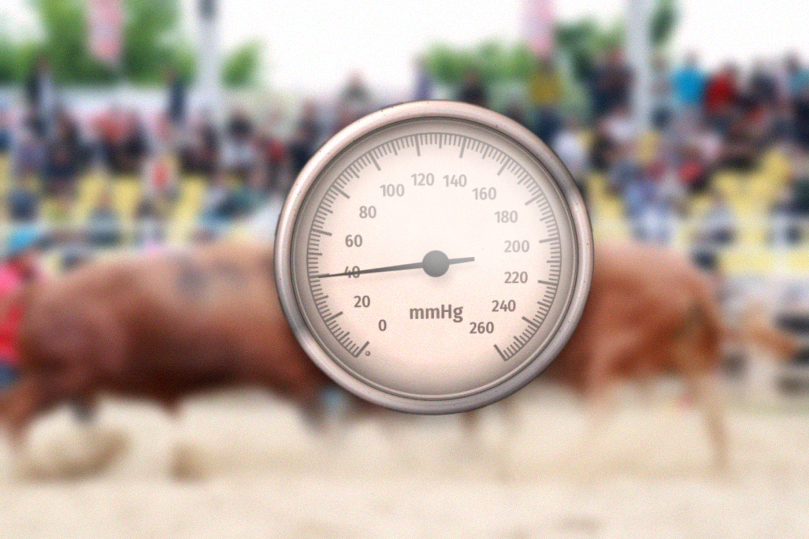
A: 40 mmHg
